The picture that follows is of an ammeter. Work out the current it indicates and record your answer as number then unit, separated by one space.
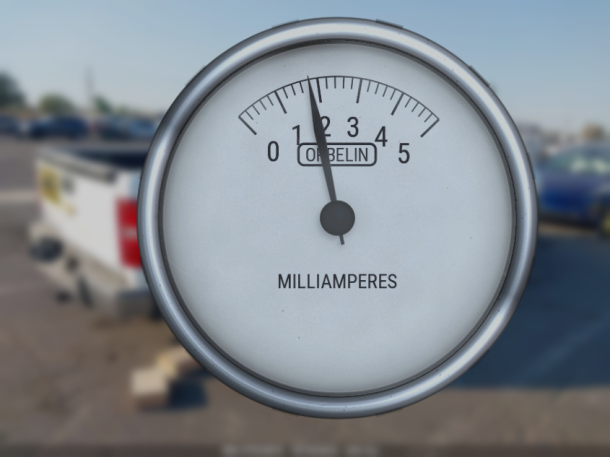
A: 1.8 mA
